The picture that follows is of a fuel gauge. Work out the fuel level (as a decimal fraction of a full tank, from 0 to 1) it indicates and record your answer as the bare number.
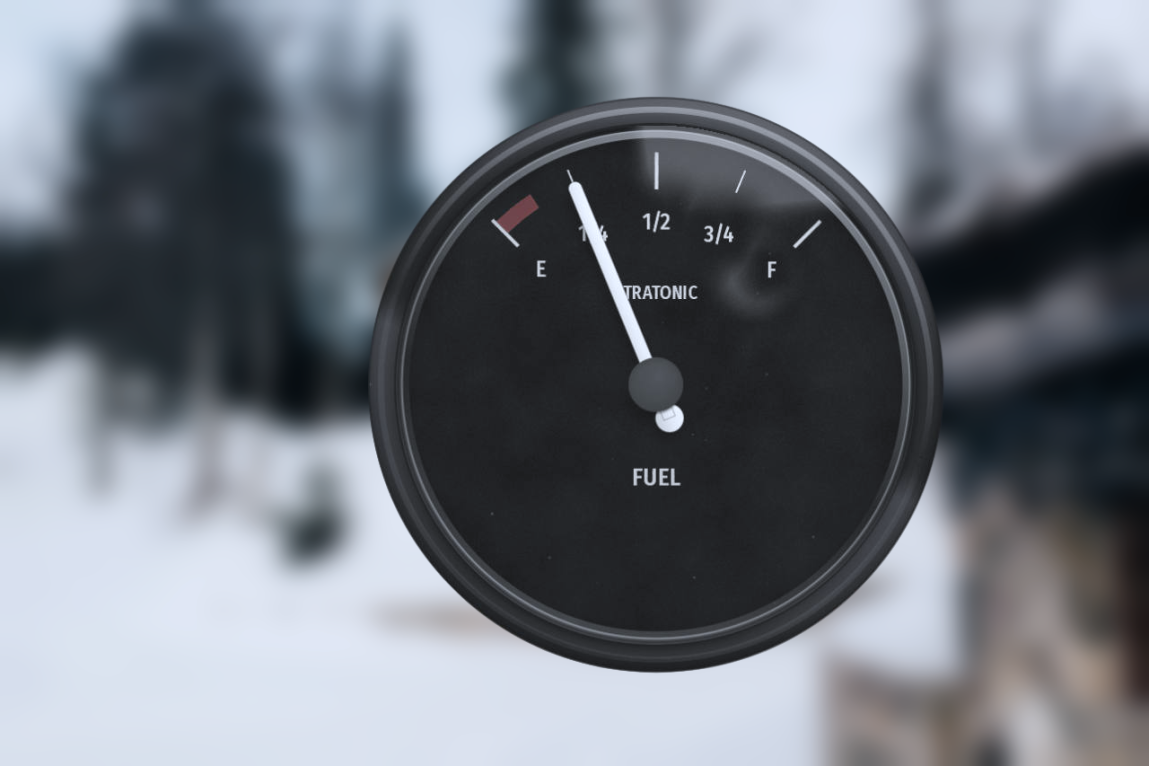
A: 0.25
